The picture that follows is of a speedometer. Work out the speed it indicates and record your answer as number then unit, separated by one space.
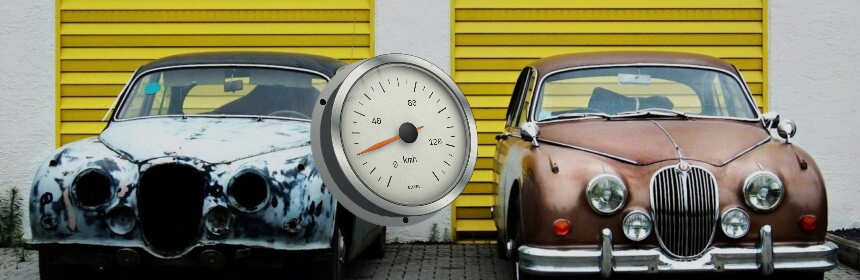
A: 20 km/h
